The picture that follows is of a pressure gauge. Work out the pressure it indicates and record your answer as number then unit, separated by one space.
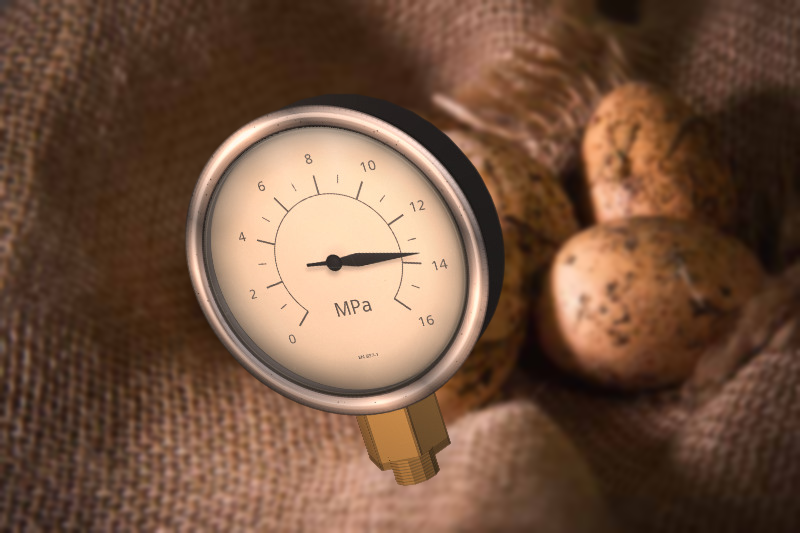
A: 13.5 MPa
